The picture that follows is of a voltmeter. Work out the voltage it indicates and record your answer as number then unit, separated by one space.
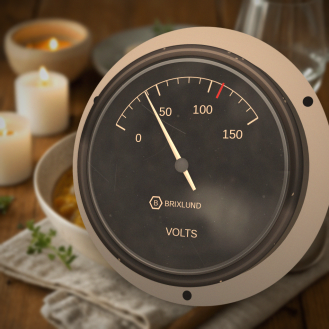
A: 40 V
